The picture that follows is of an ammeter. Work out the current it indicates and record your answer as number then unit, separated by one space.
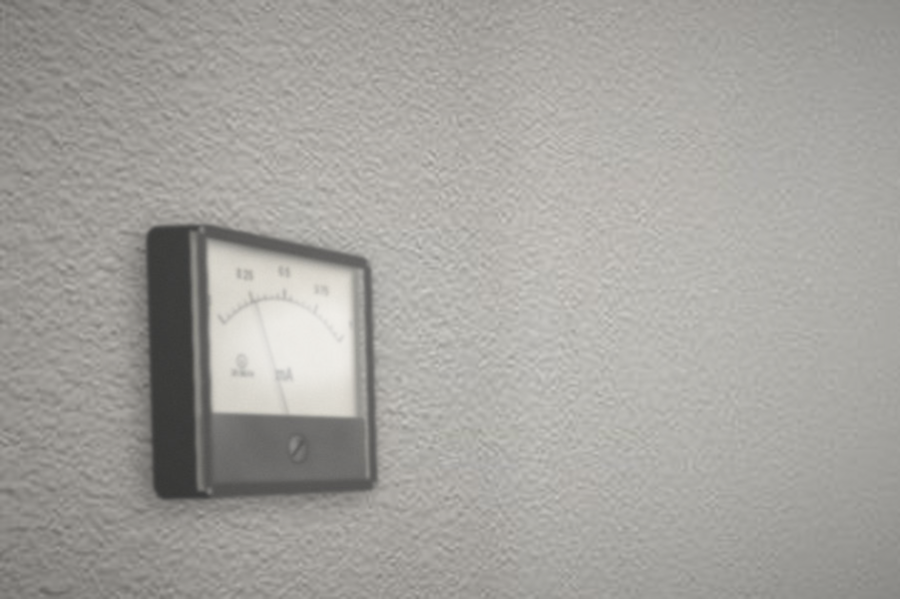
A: 0.25 mA
